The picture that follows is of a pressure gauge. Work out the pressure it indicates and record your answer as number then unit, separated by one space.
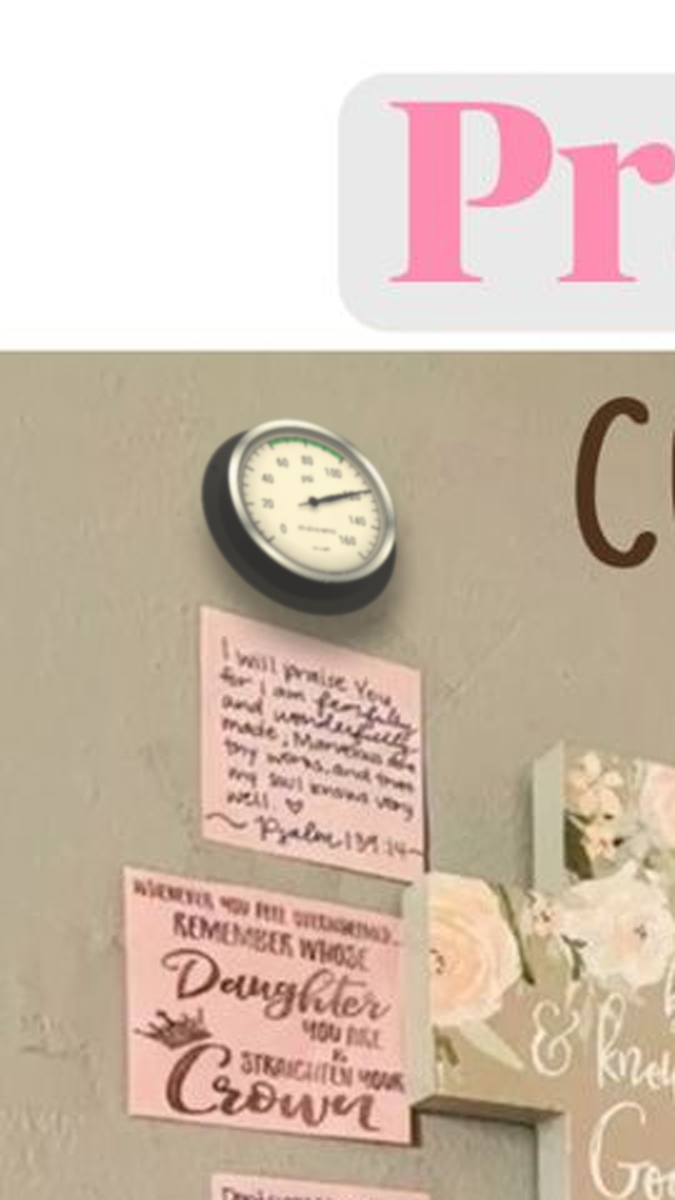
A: 120 psi
